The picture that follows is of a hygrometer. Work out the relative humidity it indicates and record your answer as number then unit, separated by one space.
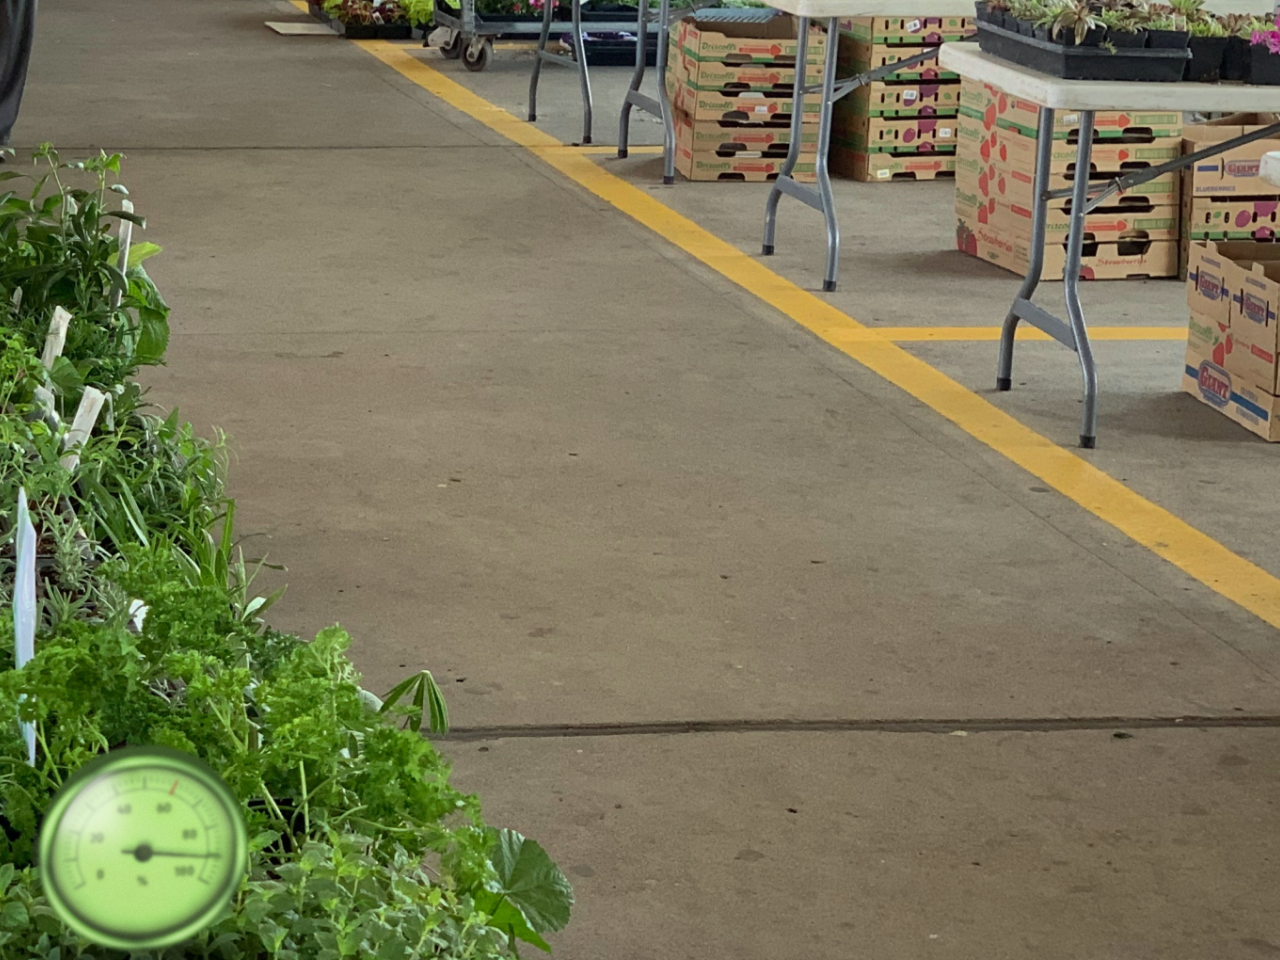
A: 90 %
